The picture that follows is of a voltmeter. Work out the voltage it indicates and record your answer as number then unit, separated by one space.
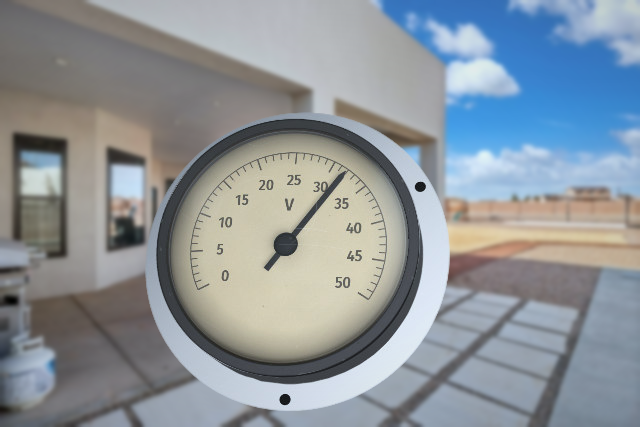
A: 32 V
